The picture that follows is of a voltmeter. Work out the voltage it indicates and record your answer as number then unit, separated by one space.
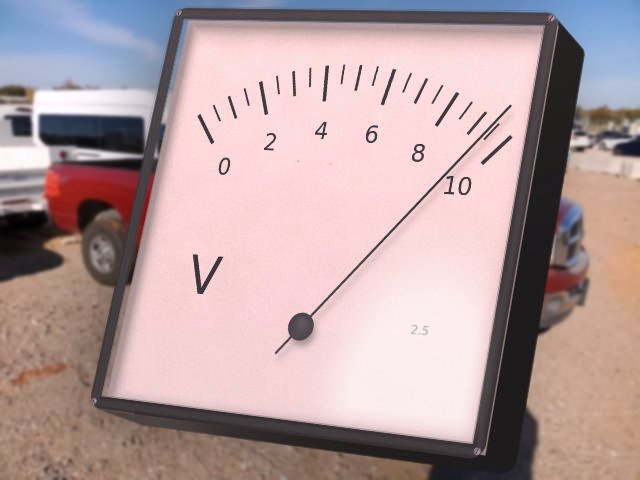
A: 9.5 V
